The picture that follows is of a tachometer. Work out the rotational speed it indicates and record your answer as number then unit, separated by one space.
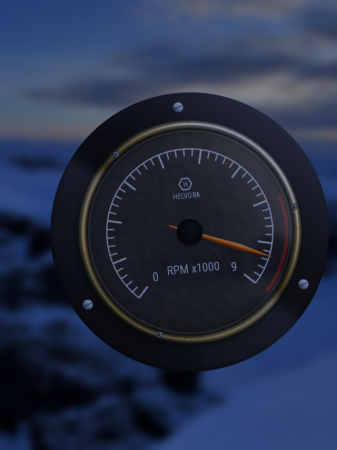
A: 8300 rpm
